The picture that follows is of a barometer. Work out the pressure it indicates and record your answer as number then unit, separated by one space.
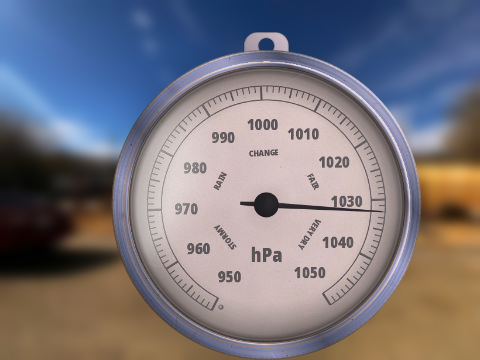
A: 1032 hPa
